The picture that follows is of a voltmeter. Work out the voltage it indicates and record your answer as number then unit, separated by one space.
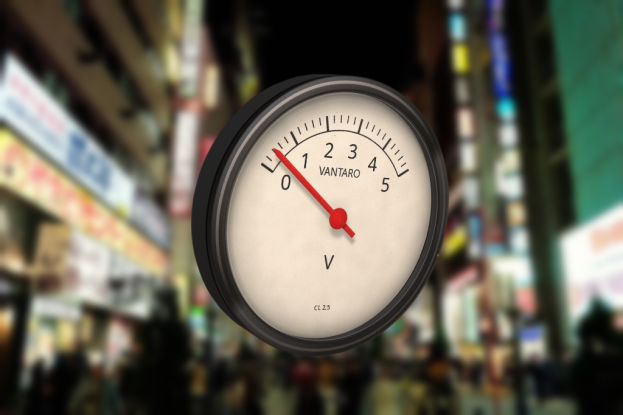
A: 0.4 V
